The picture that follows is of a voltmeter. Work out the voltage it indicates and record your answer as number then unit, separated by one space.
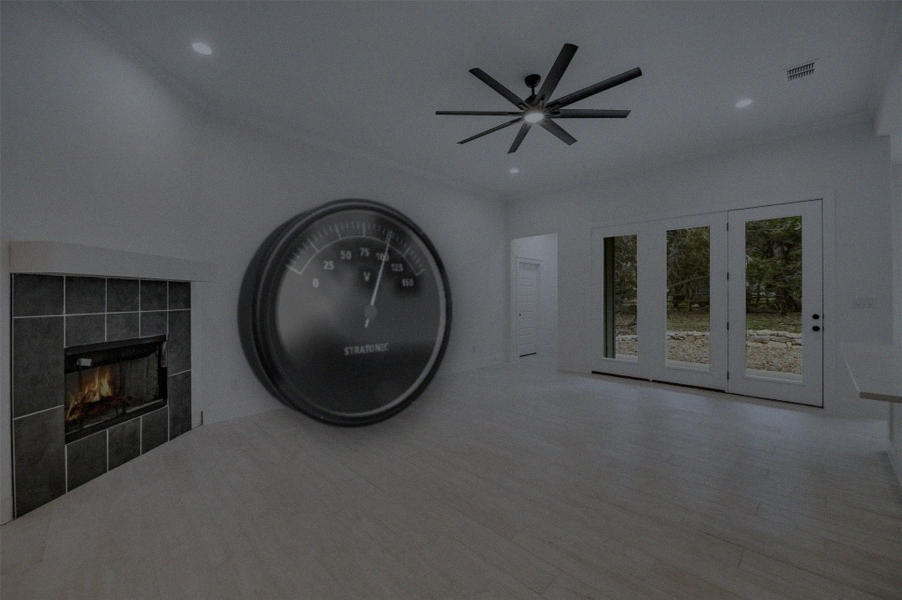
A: 100 V
